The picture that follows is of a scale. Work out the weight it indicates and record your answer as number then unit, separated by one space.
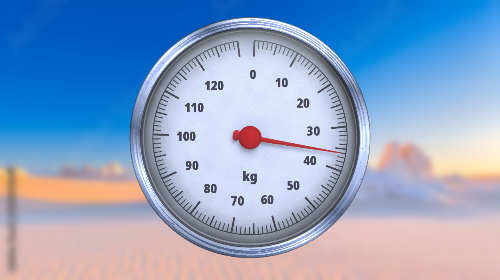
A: 36 kg
